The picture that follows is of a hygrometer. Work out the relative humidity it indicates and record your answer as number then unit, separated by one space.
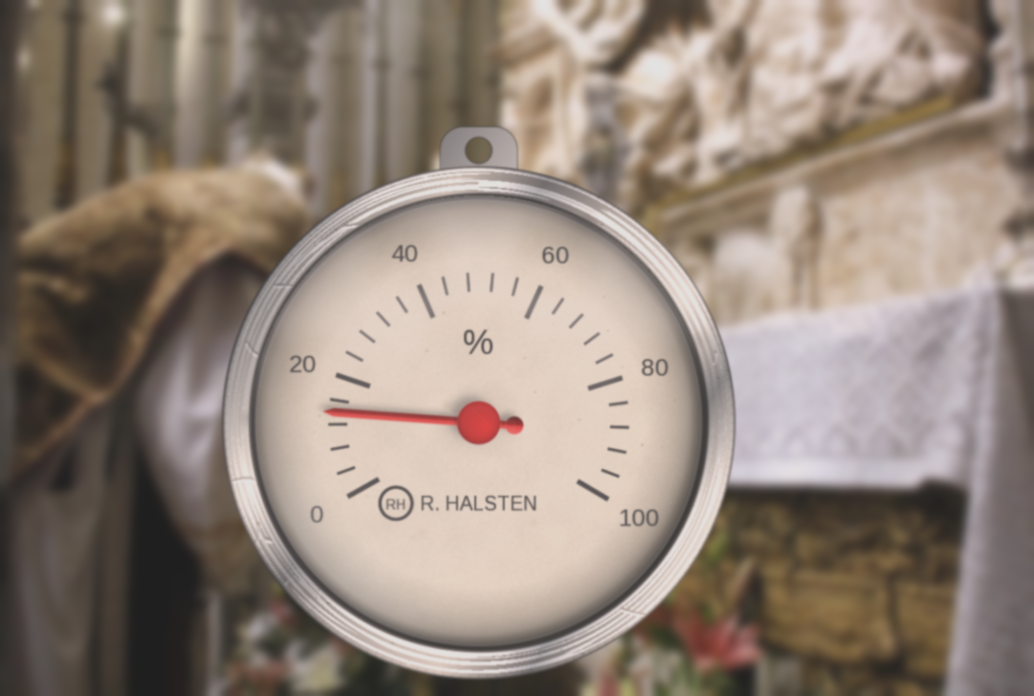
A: 14 %
